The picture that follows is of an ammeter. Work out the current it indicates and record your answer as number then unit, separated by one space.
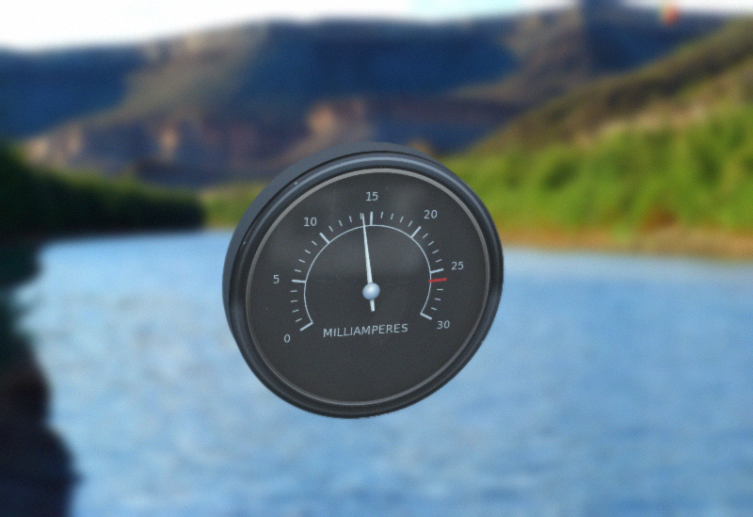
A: 14 mA
